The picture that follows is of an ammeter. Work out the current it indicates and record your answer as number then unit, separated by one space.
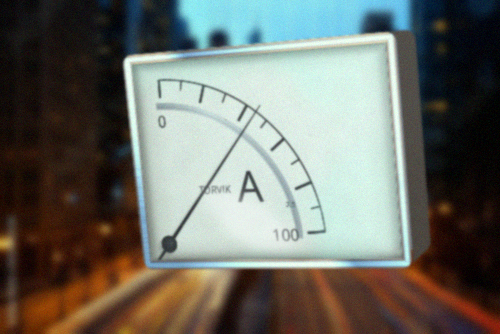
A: 45 A
